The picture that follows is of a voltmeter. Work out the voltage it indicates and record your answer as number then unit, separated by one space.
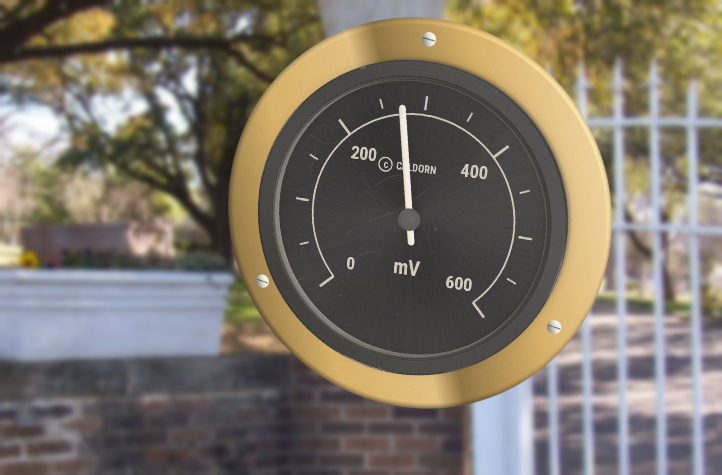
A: 275 mV
